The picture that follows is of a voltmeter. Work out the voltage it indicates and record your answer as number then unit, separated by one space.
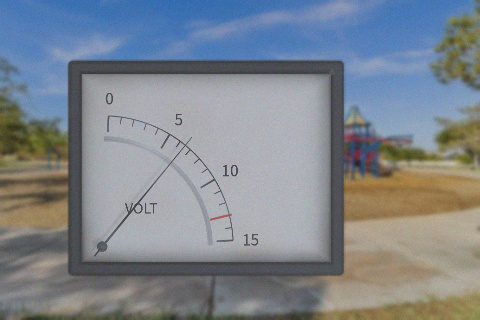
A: 6.5 V
